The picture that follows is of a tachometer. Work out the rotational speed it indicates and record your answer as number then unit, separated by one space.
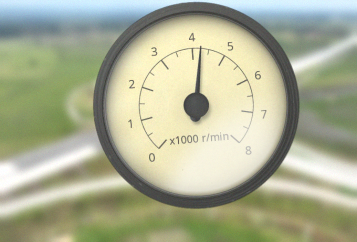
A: 4250 rpm
